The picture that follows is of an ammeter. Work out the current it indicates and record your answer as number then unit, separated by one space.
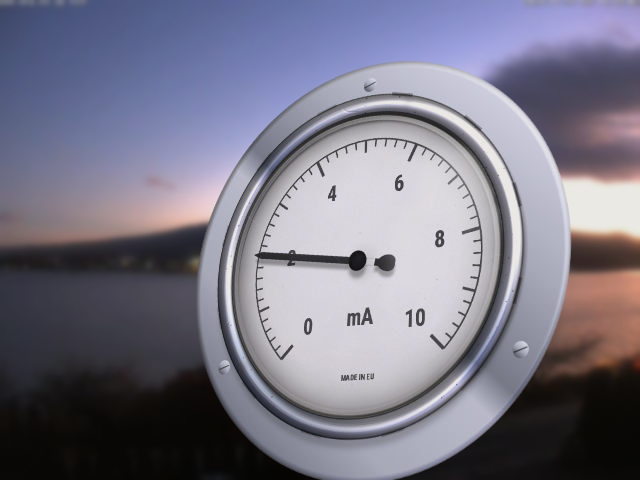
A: 2 mA
